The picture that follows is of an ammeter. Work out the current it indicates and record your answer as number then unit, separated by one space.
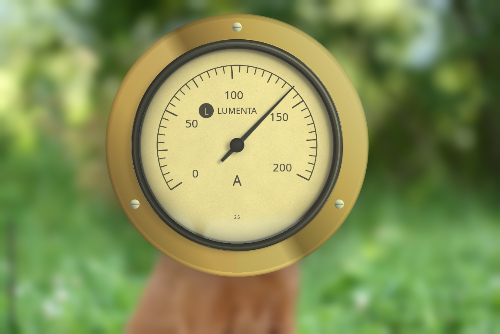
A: 140 A
